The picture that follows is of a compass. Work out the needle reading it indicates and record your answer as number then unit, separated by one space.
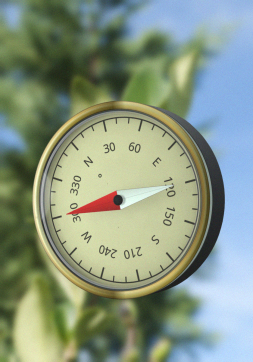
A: 300 °
